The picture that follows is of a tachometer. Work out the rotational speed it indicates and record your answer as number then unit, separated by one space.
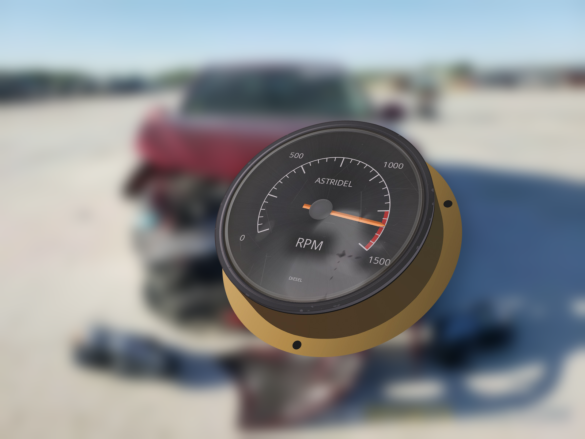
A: 1350 rpm
